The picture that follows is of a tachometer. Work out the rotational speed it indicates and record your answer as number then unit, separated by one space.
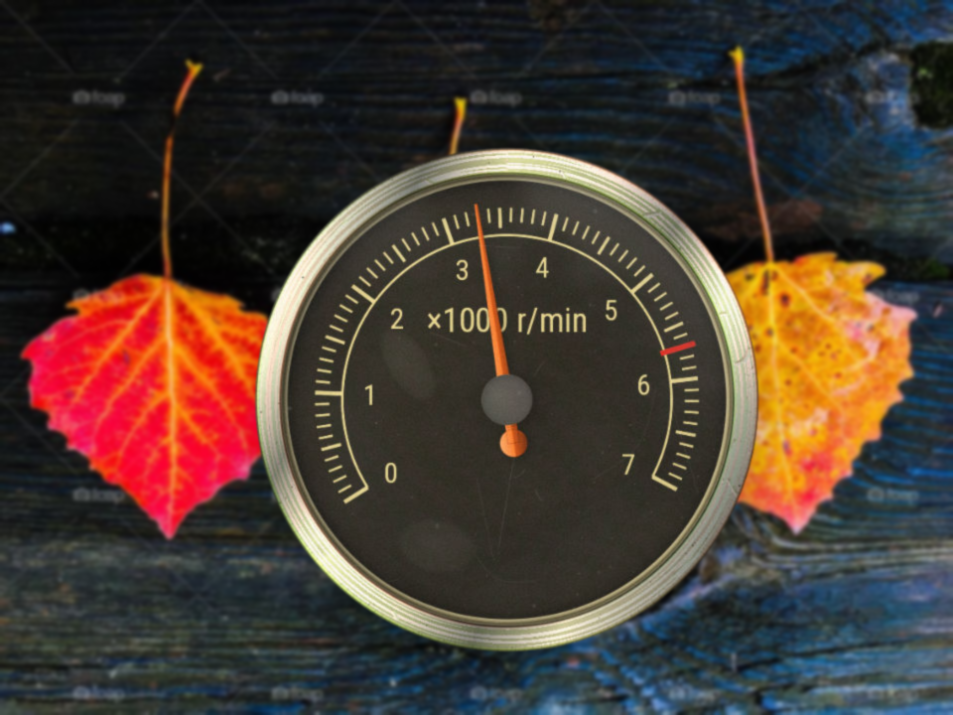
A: 3300 rpm
